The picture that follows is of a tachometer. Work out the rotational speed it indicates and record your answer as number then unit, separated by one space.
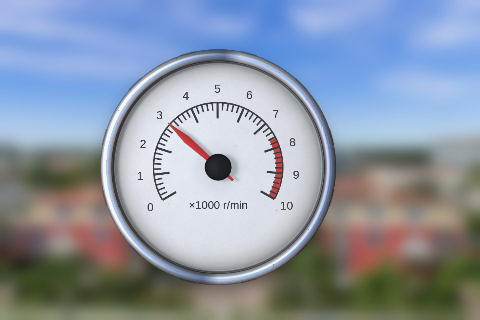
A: 3000 rpm
